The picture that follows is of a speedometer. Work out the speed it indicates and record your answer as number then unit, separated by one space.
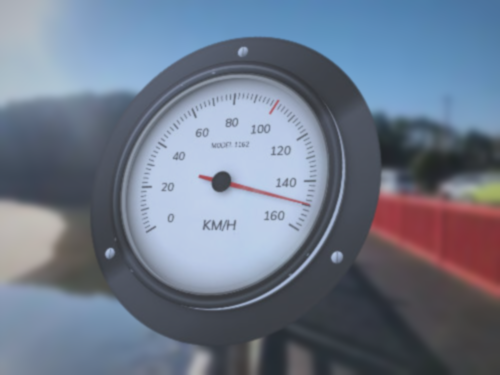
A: 150 km/h
